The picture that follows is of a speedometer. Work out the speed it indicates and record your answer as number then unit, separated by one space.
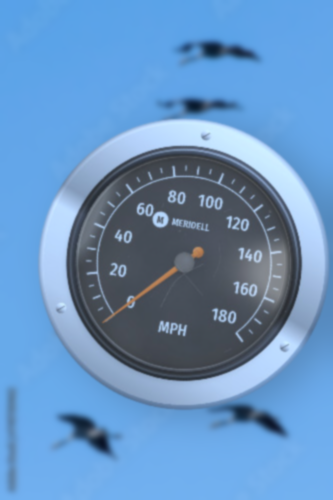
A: 0 mph
